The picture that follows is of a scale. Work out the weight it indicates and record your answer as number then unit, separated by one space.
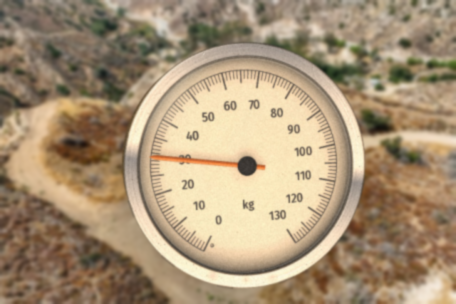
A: 30 kg
